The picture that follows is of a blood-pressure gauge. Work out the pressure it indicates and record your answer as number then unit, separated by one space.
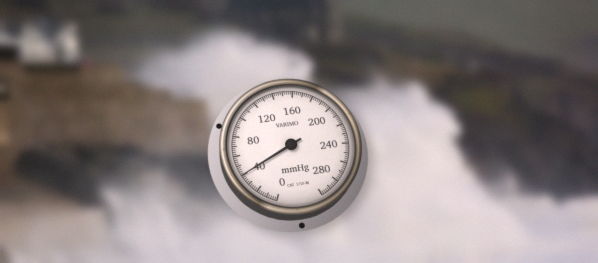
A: 40 mmHg
